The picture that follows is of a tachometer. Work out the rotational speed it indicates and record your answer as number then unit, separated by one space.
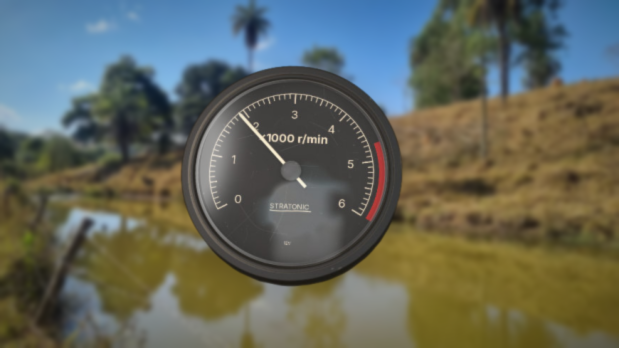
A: 1900 rpm
